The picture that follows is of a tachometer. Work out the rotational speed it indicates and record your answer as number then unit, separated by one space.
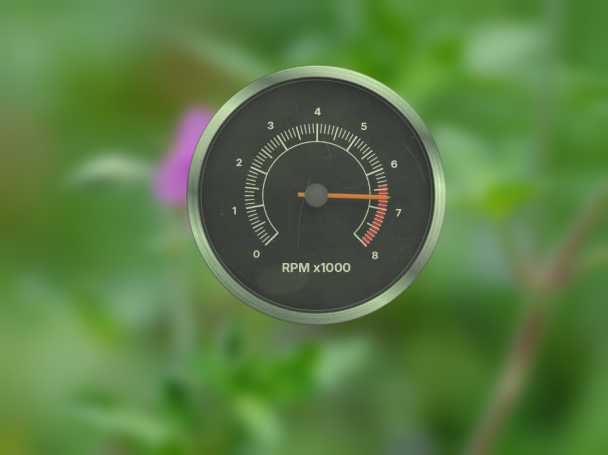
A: 6700 rpm
